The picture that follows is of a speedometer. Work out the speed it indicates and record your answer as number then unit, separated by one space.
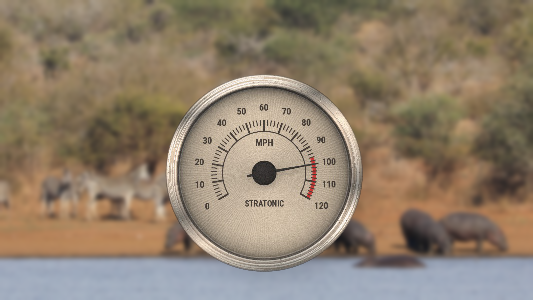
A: 100 mph
